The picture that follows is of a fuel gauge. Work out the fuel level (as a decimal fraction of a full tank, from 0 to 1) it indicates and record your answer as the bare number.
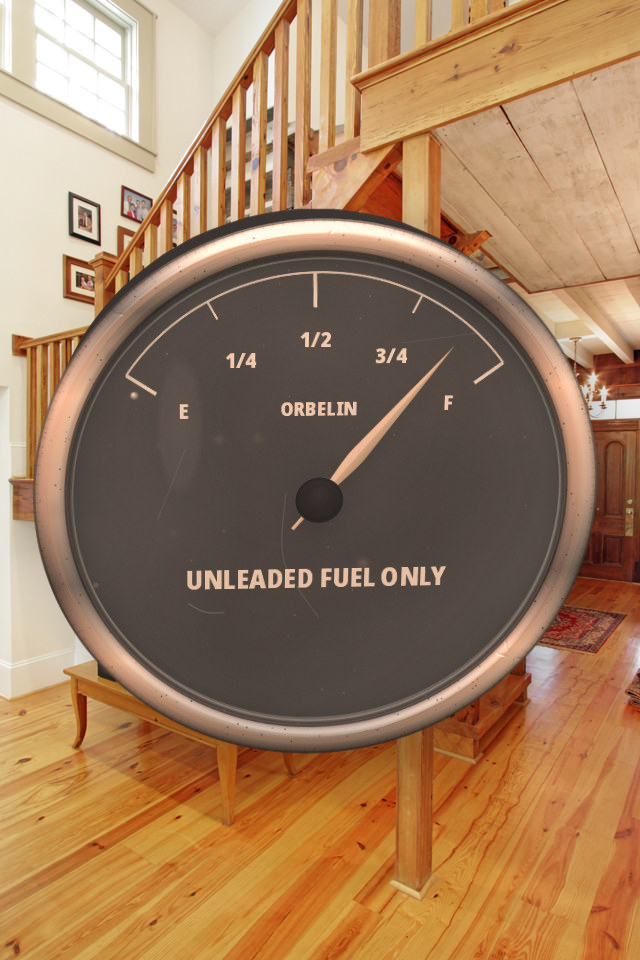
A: 0.875
